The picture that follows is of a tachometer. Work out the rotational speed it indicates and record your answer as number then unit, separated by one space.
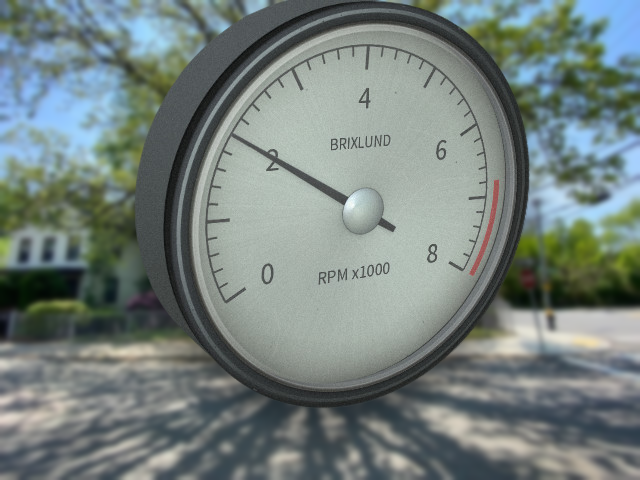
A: 2000 rpm
